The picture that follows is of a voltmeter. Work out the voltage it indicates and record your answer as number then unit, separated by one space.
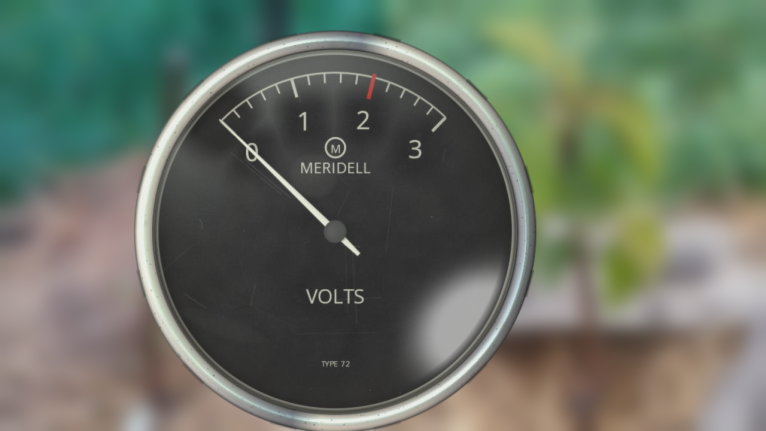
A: 0 V
